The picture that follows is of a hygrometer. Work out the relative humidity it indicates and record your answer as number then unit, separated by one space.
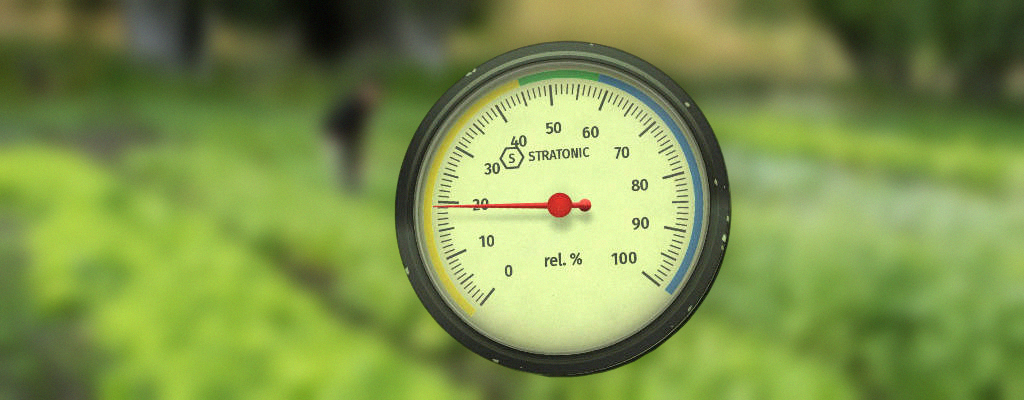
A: 19 %
